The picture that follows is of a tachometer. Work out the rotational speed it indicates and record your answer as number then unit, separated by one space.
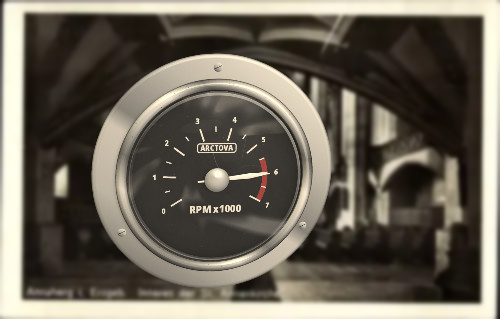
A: 6000 rpm
